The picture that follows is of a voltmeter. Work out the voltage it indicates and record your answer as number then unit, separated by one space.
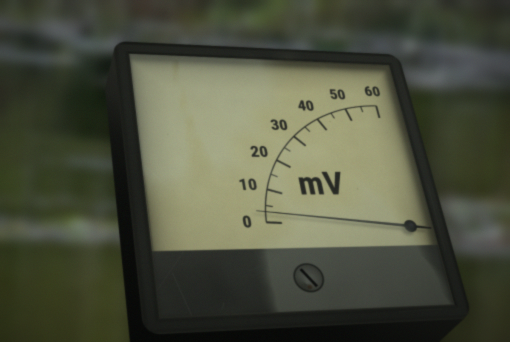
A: 2.5 mV
